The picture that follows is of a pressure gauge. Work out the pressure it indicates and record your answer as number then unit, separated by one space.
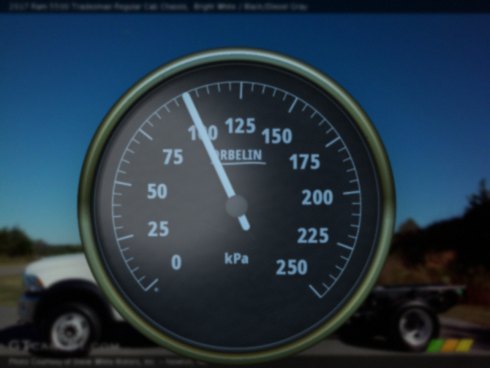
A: 100 kPa
